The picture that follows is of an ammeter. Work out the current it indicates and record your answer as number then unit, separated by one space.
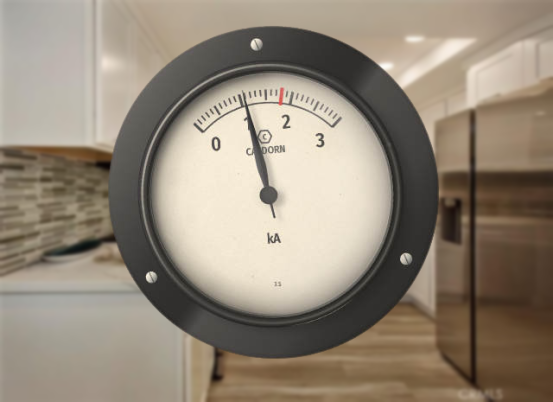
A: 1.1 kA
